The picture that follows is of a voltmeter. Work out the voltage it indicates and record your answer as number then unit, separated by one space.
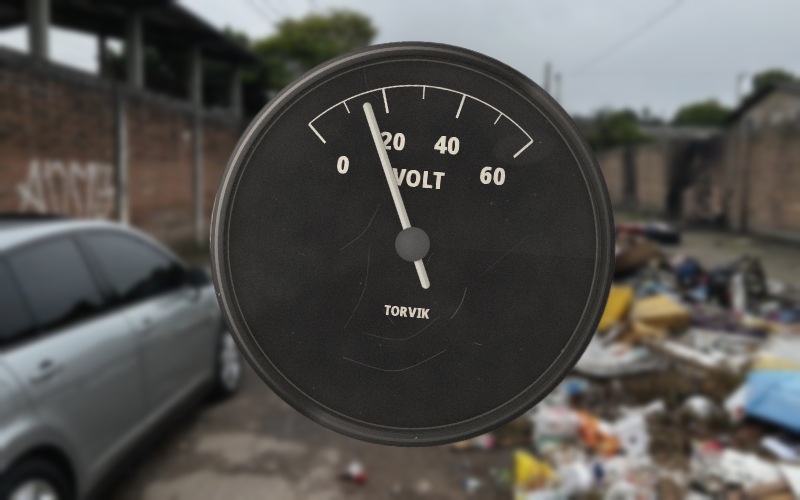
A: 15 V
